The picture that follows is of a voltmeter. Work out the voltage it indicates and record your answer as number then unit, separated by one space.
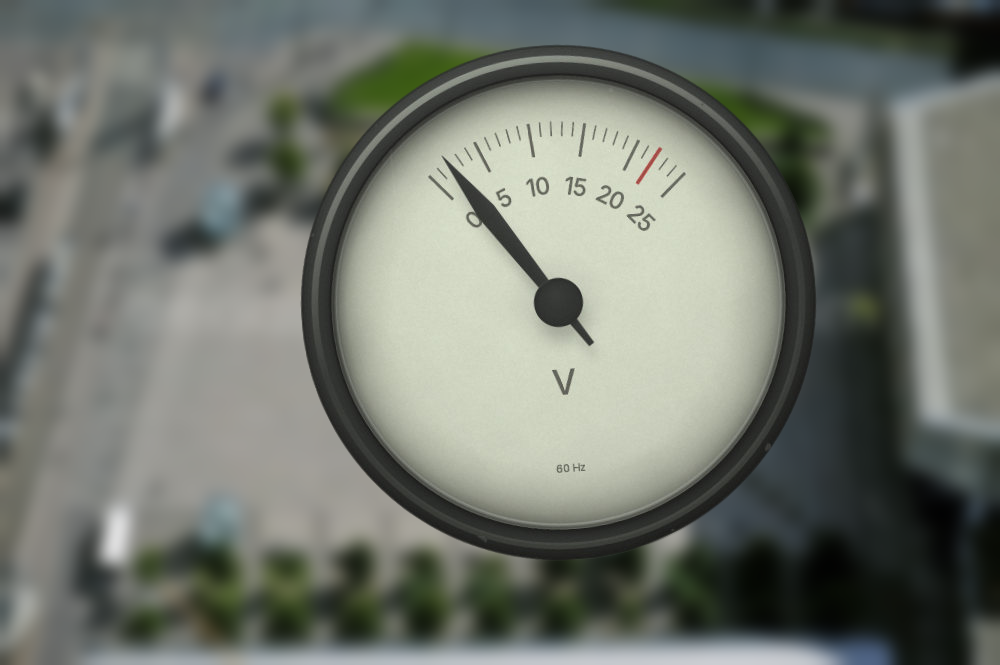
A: 2 V
